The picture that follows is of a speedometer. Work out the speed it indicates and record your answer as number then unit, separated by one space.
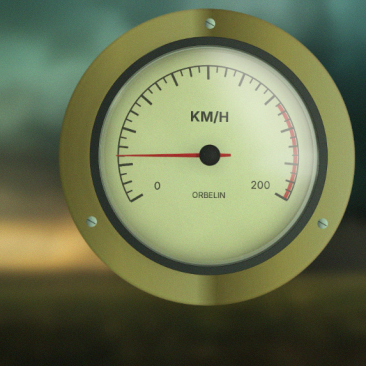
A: 25 km/h
